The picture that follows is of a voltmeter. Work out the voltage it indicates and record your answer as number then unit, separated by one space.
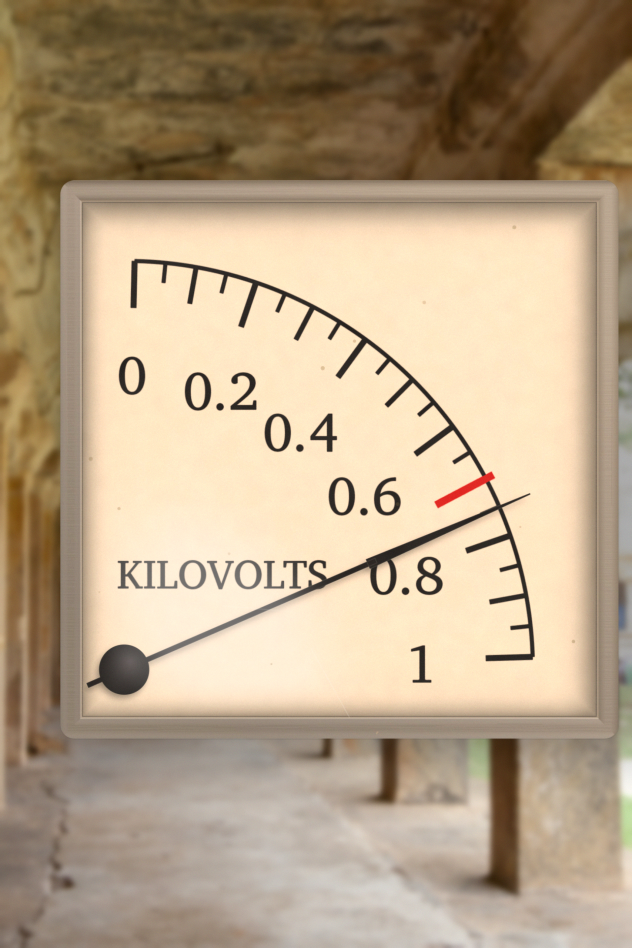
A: 0.75 kV
